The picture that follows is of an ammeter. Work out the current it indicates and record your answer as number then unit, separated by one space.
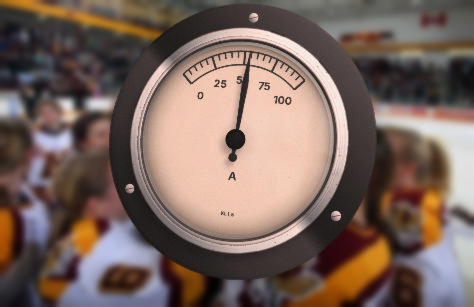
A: 55 A
